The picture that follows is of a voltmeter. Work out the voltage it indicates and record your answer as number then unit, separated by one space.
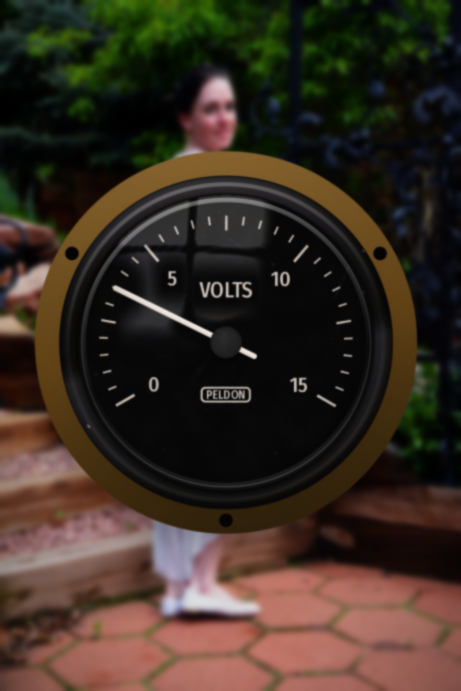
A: 3.5 V
